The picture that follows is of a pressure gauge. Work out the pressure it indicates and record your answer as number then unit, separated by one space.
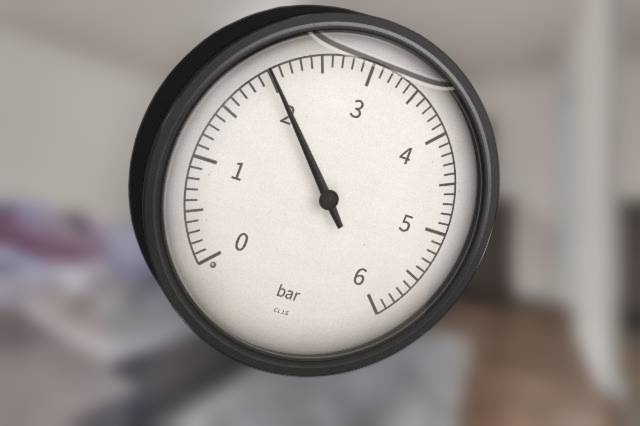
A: 2 bar
